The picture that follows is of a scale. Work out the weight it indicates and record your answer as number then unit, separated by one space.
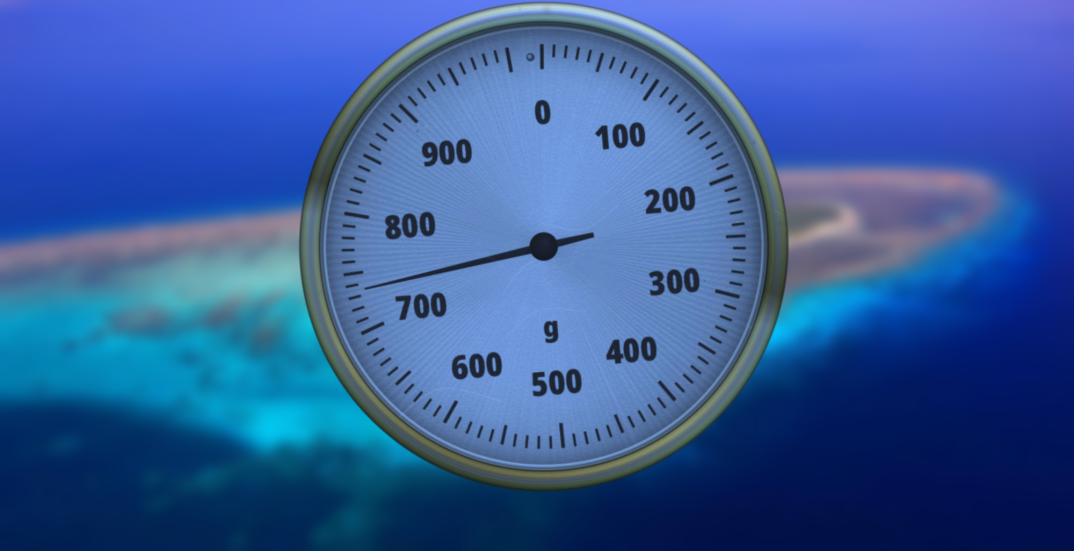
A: 735 g
